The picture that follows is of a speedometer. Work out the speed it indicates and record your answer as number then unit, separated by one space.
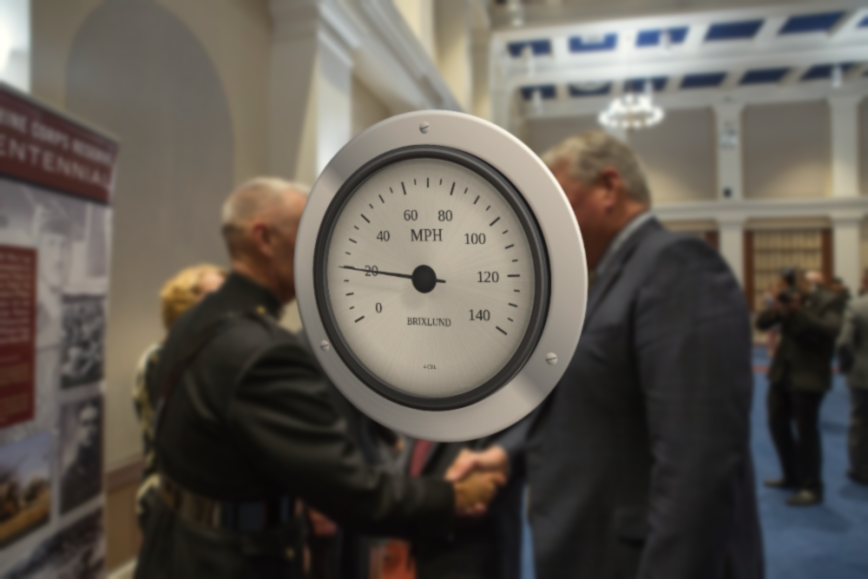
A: 20 mph
